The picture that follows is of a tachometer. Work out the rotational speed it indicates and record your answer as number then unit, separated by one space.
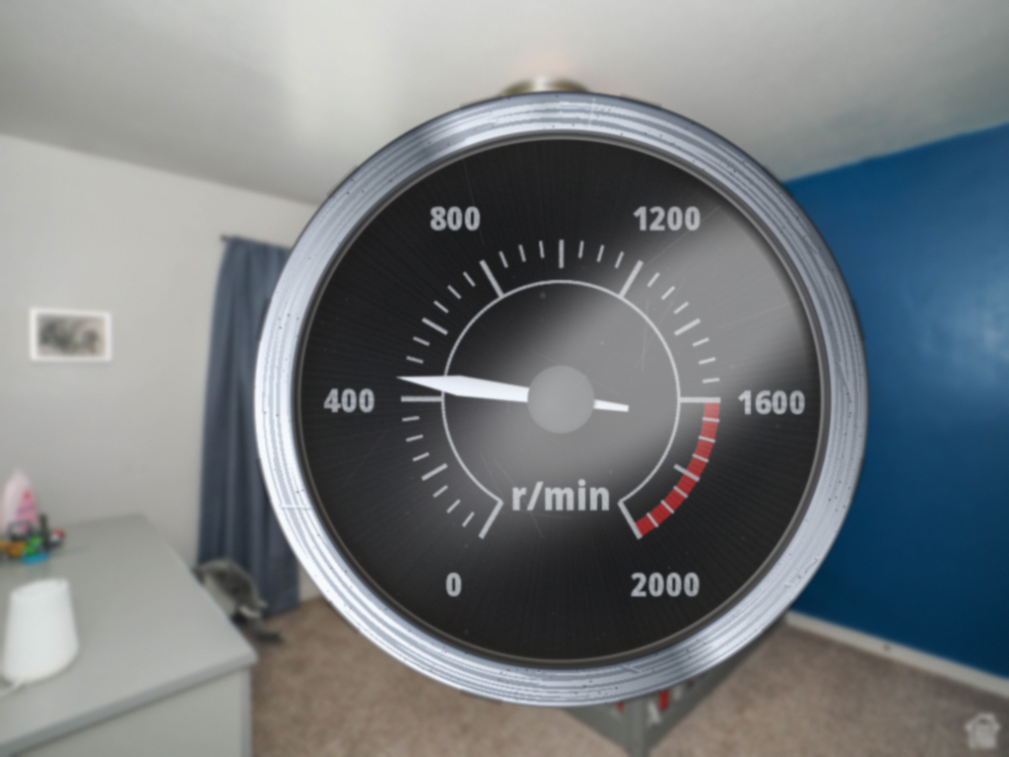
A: 450 rpm
